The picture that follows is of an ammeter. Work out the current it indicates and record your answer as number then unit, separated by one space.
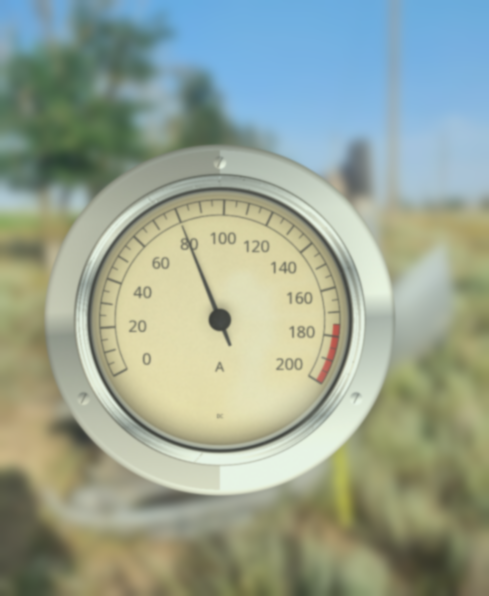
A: 80 A
